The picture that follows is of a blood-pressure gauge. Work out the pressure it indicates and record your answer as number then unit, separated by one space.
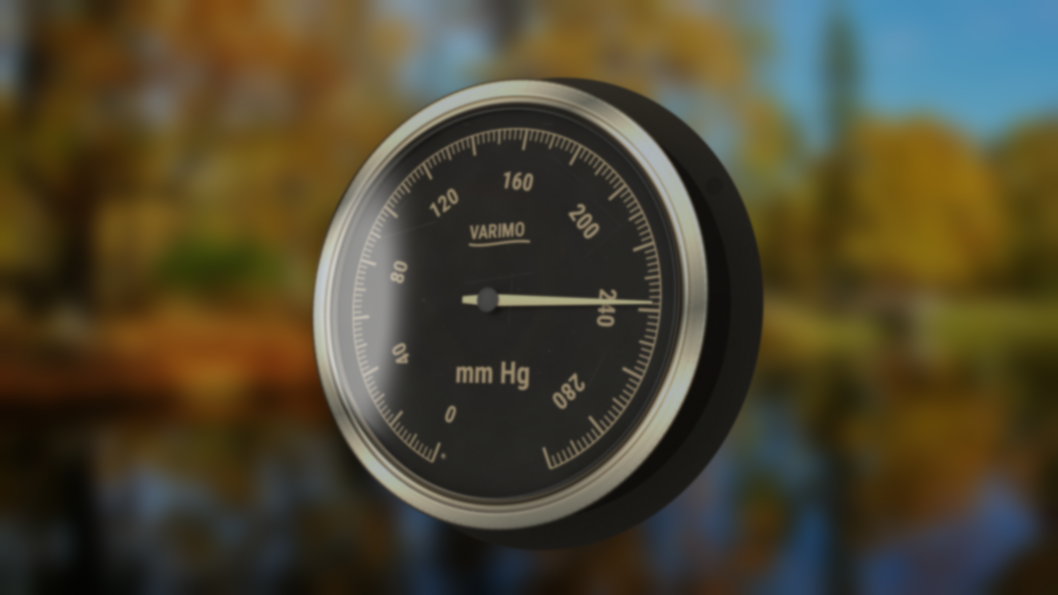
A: 238 mmHg
